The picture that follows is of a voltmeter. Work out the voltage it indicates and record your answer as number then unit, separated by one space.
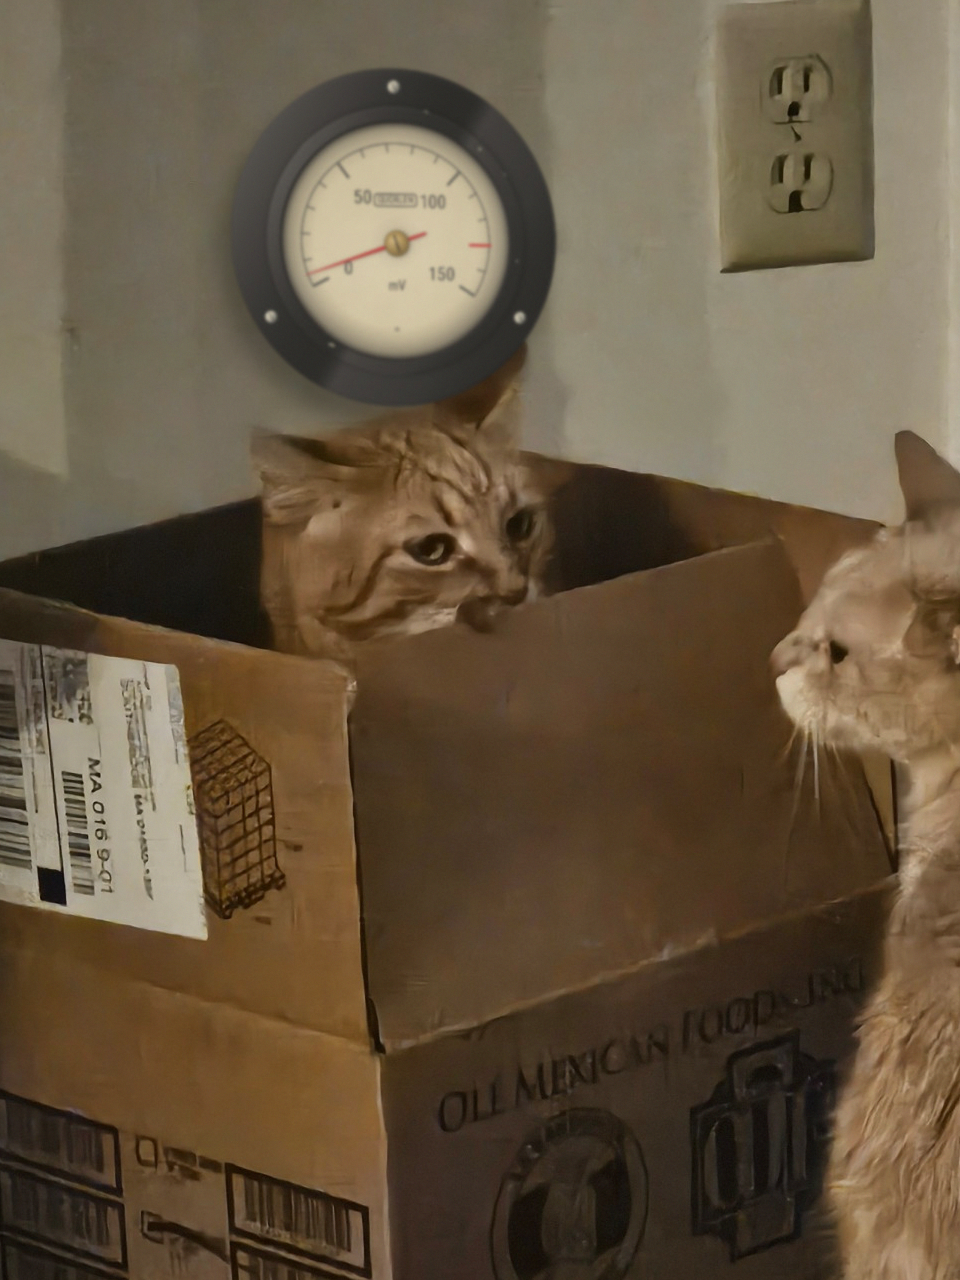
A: 5 mV
